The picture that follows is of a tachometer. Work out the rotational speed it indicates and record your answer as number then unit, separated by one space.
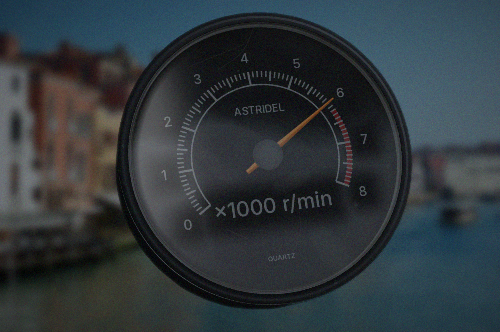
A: 6000 rpm
